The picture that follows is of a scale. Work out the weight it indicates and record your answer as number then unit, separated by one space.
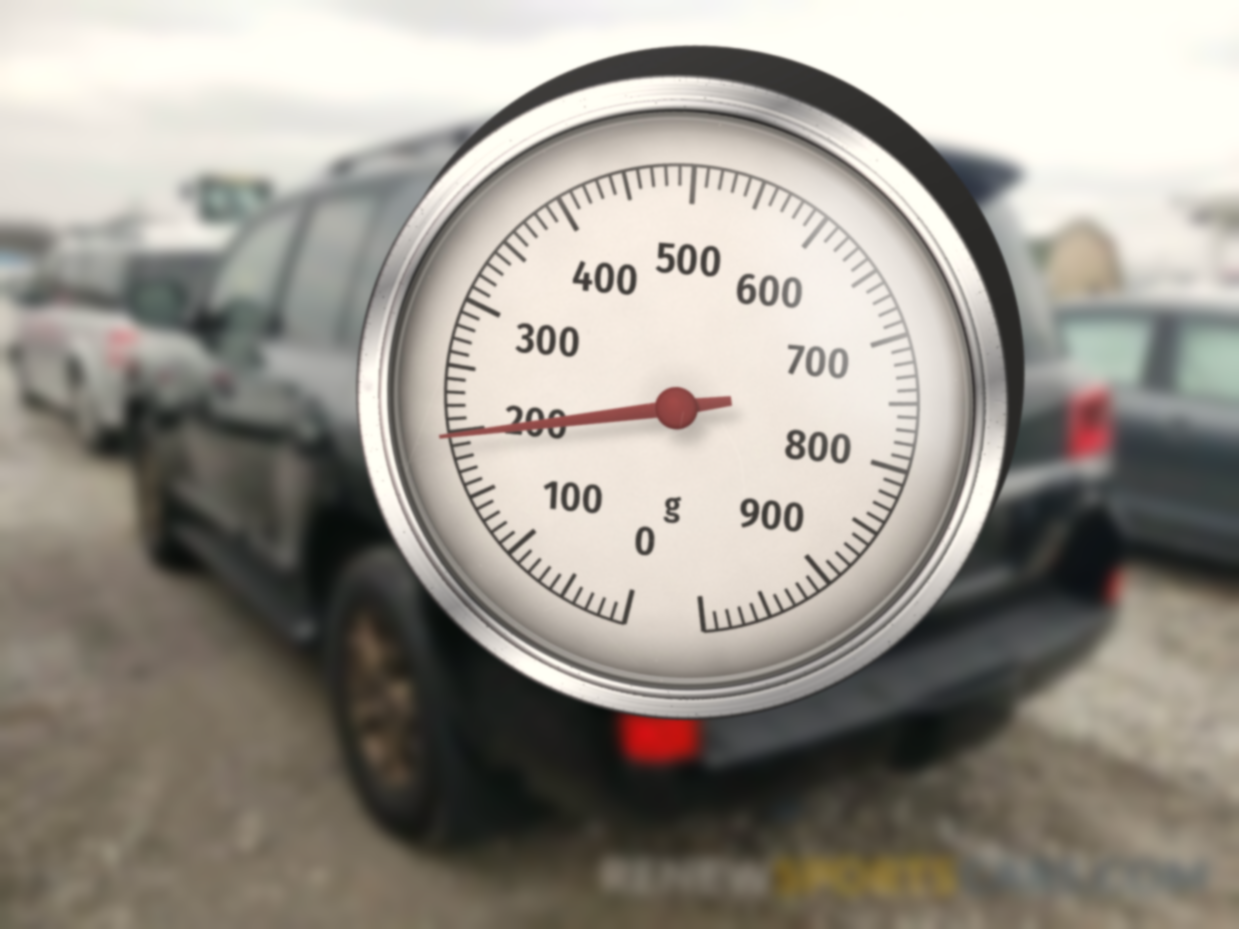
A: 200 g
